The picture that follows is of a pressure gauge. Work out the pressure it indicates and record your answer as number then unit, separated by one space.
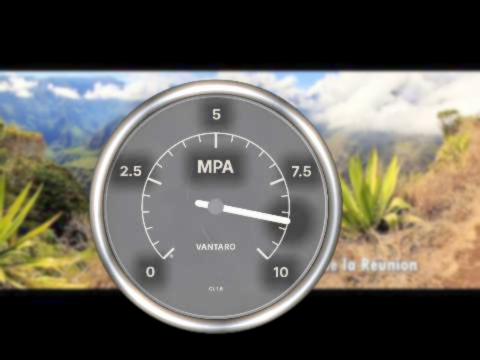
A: 8.75 MPa
